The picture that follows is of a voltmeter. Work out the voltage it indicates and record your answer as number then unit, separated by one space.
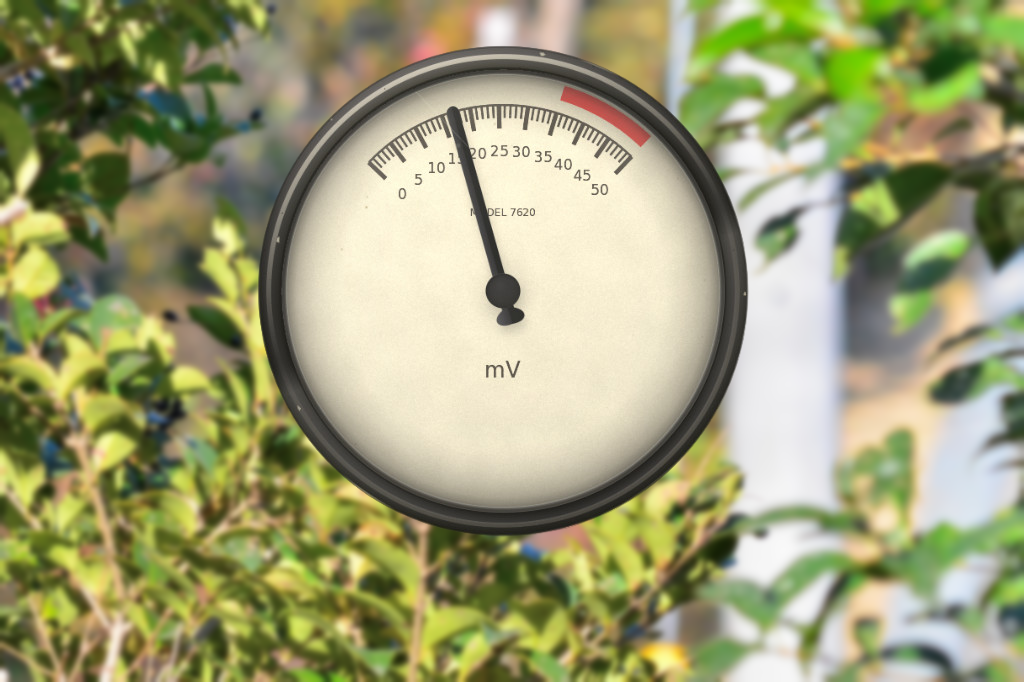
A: 17 mV
